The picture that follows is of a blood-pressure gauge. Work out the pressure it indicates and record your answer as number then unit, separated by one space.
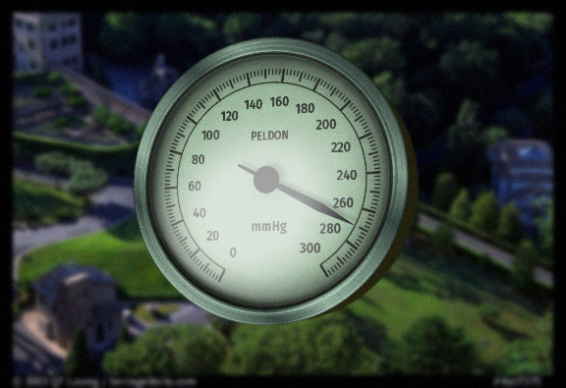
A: 270 mmHg
